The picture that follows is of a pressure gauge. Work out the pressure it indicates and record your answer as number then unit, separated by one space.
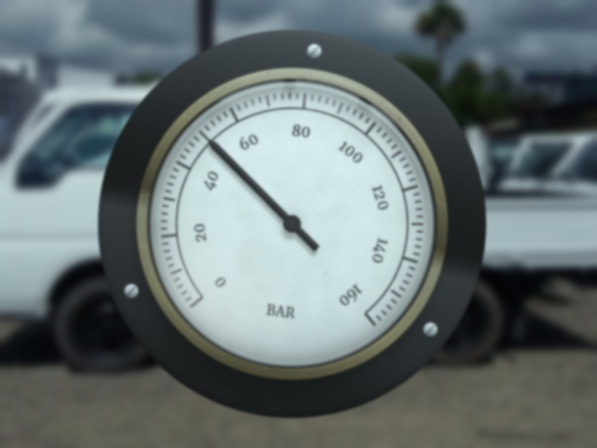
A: 50 bar
